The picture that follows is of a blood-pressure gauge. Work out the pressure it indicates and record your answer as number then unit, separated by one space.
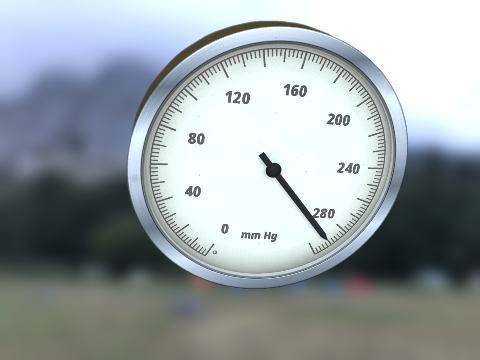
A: 290 mmHg
